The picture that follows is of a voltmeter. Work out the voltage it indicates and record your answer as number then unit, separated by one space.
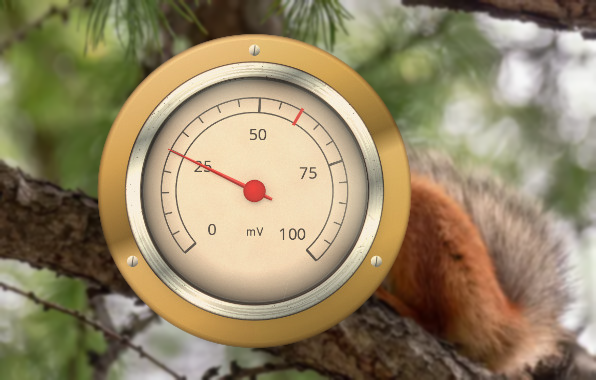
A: 25 mV
